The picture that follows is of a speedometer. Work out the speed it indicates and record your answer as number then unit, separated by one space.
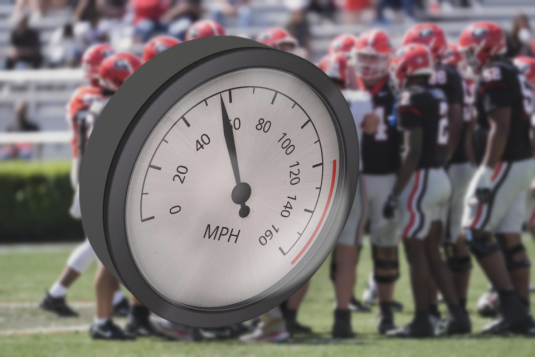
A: 55 mph
